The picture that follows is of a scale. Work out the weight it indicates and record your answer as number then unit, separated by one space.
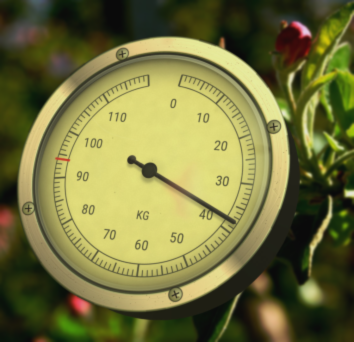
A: 38 kg
